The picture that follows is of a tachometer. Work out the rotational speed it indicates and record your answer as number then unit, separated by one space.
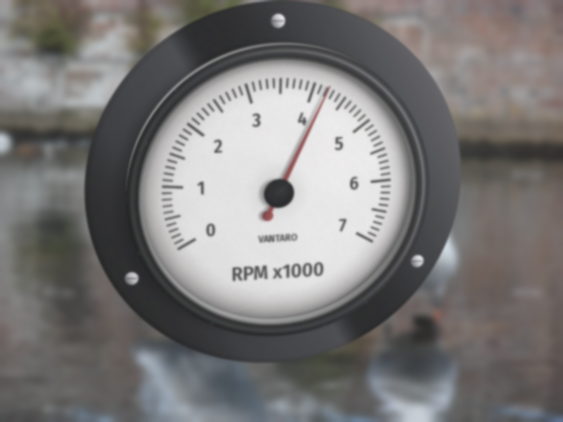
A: 4200 rpm
